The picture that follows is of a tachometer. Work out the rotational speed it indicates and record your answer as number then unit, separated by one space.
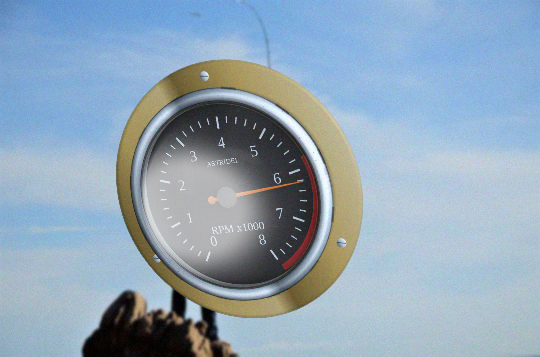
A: 6200 rpm
